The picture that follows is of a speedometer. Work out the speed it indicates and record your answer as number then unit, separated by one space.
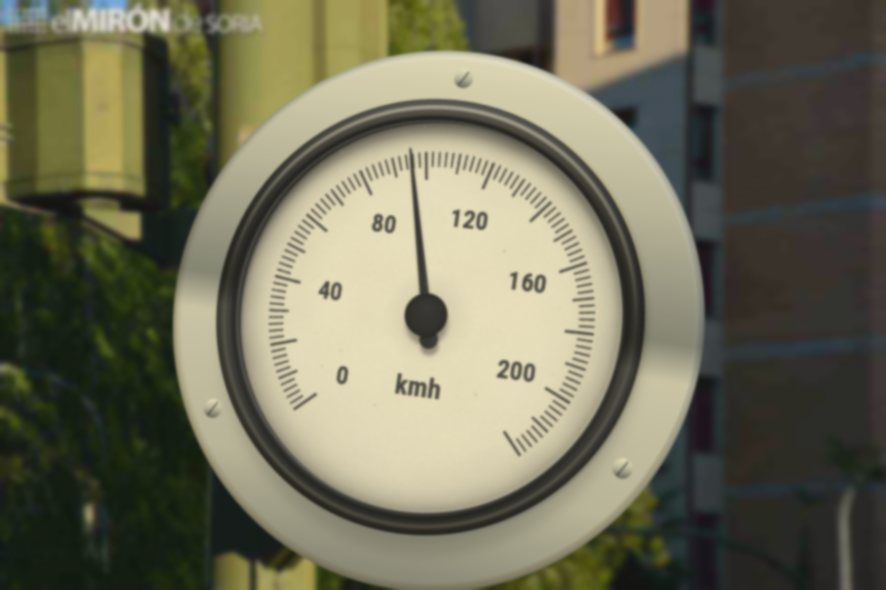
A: 96 km/h
